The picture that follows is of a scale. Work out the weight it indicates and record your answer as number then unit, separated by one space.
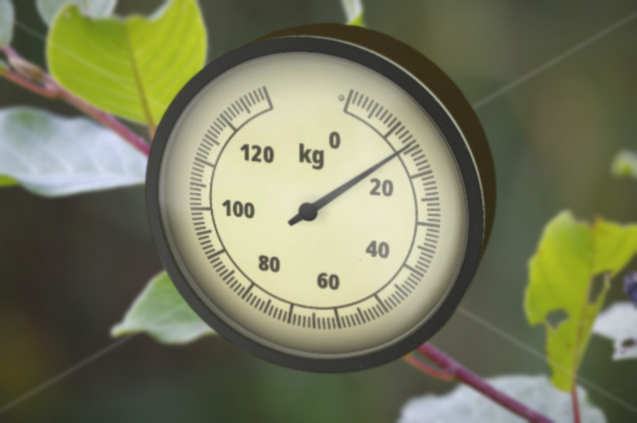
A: 14 kg
